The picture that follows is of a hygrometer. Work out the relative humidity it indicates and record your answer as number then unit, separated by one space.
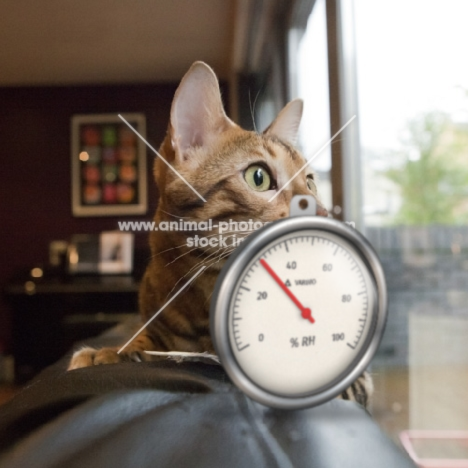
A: 30 %
